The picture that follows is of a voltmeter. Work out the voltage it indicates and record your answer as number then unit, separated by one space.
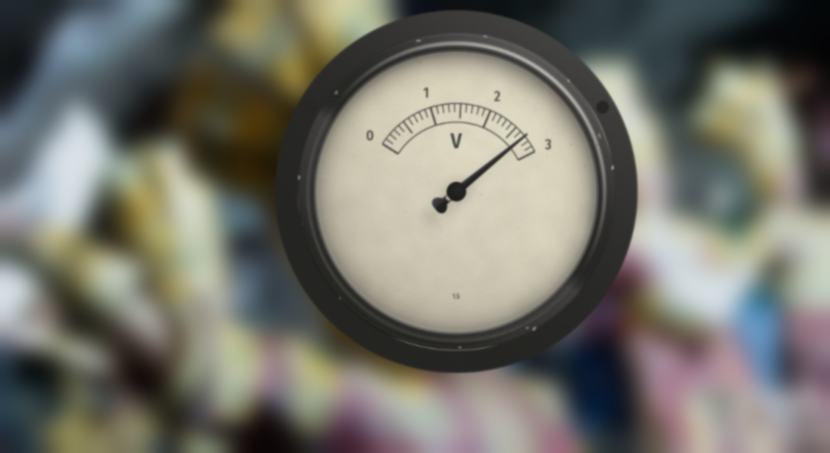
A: 2.7 V
